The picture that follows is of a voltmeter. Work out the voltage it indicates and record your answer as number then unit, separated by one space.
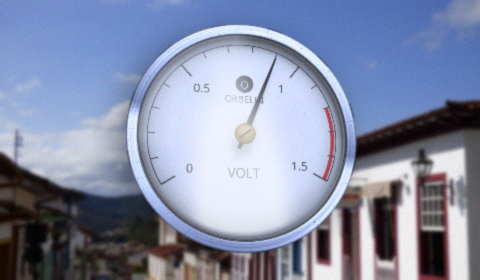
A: 0.9 V
